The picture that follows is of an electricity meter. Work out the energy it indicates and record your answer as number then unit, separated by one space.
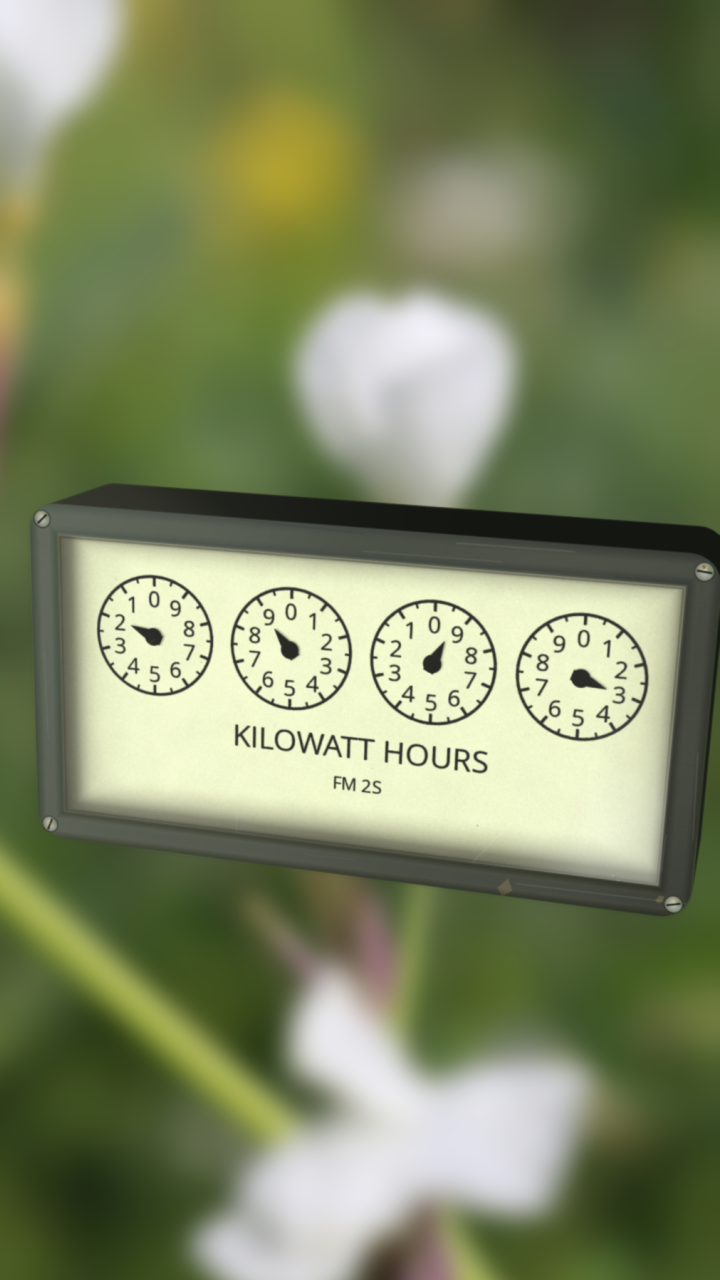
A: 1893 kWh
